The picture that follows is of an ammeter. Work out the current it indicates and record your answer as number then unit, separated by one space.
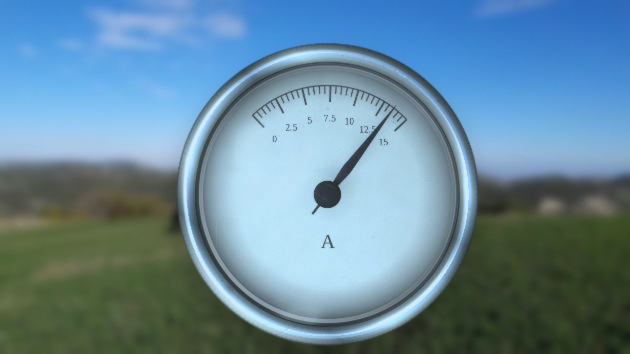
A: 13.5 A
